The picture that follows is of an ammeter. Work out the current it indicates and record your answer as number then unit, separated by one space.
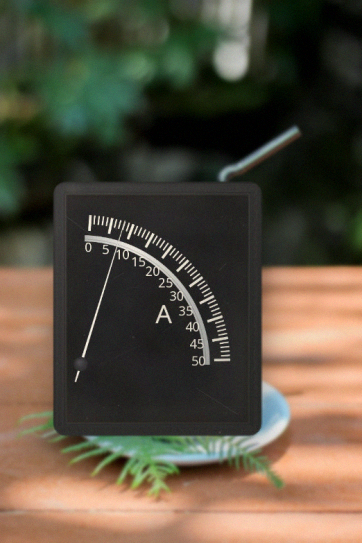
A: 8 A
